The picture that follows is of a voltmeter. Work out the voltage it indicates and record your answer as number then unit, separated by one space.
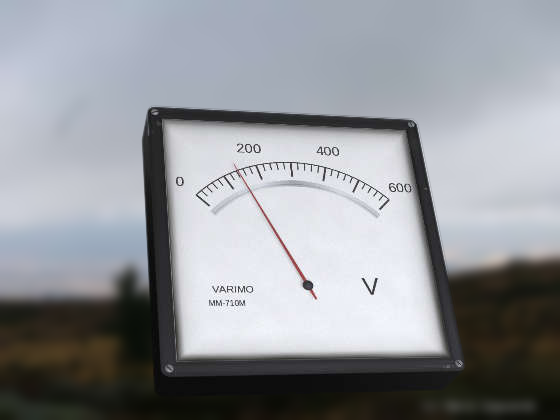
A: 140 V
